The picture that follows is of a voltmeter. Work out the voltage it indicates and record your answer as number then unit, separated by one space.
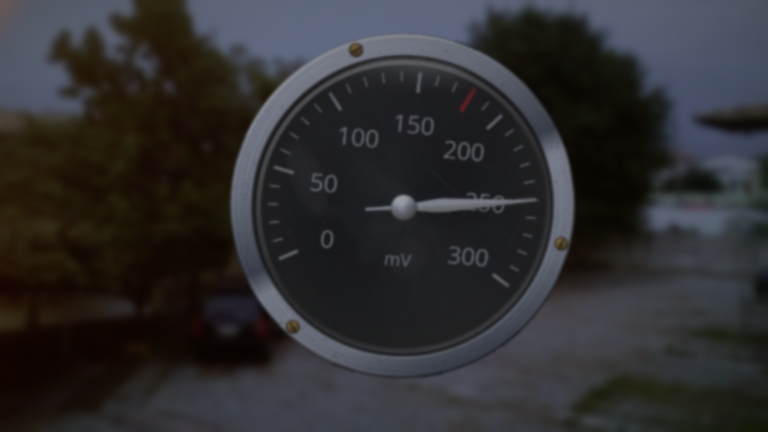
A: 250 mV
